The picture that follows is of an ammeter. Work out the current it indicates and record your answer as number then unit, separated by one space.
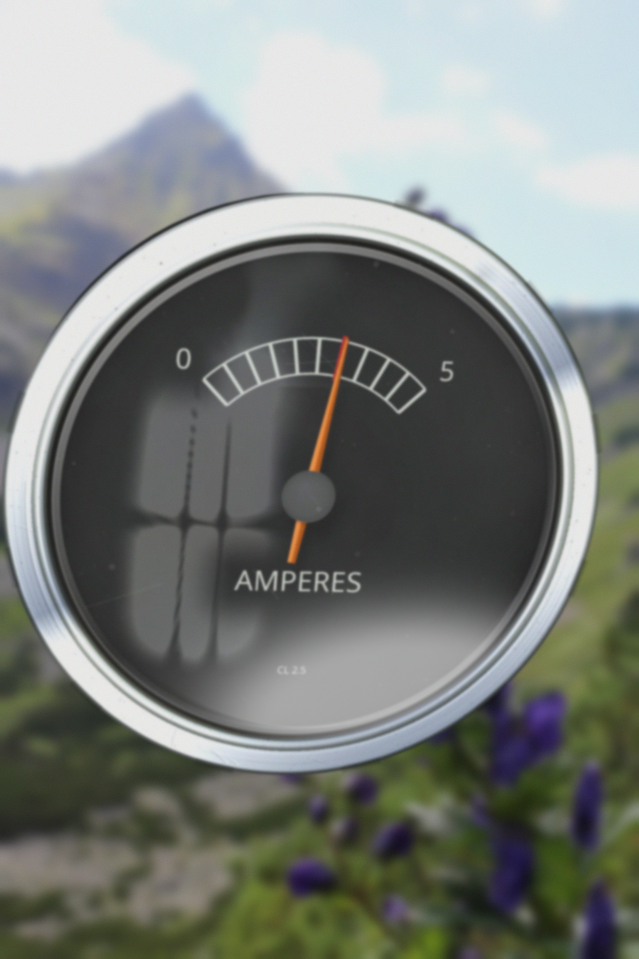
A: 3 A
